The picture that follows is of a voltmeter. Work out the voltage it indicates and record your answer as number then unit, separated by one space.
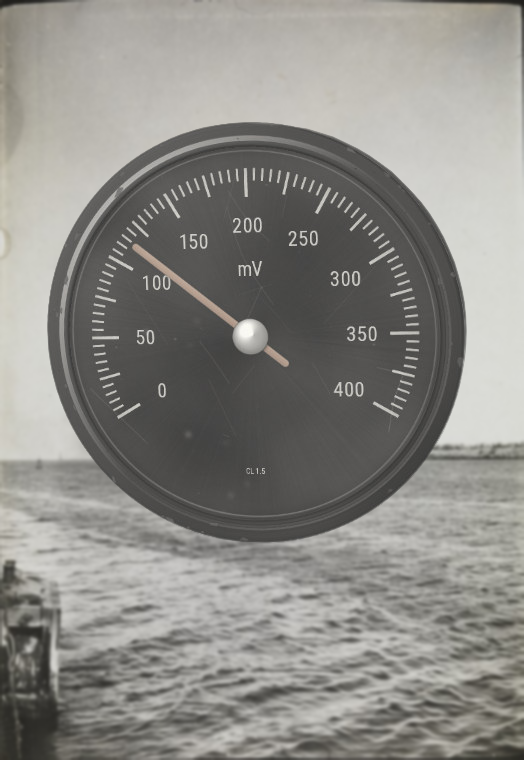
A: 115 mV
